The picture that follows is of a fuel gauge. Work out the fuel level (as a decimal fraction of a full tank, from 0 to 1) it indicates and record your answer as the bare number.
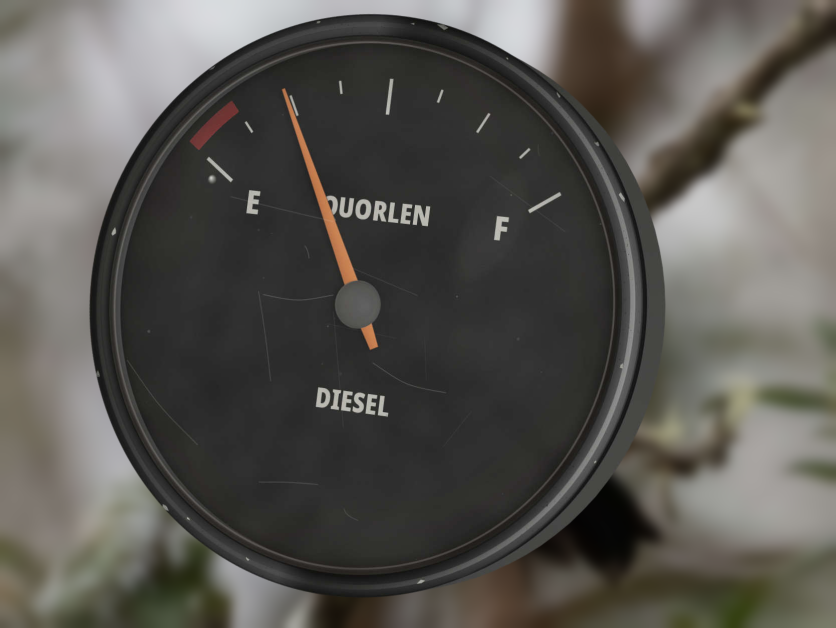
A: 0.25
